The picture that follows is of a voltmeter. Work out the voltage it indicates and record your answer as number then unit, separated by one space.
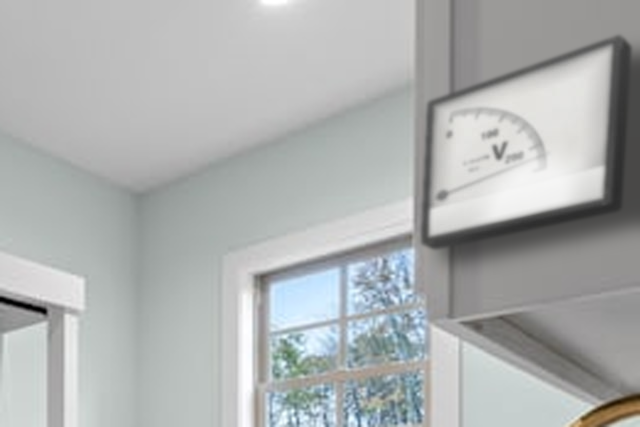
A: 225 V
